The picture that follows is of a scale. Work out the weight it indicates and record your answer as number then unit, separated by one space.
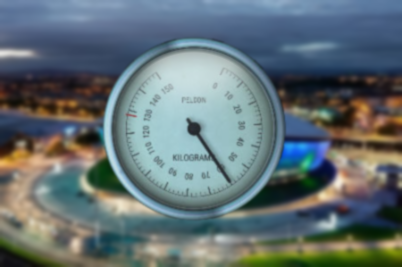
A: 60 kg
